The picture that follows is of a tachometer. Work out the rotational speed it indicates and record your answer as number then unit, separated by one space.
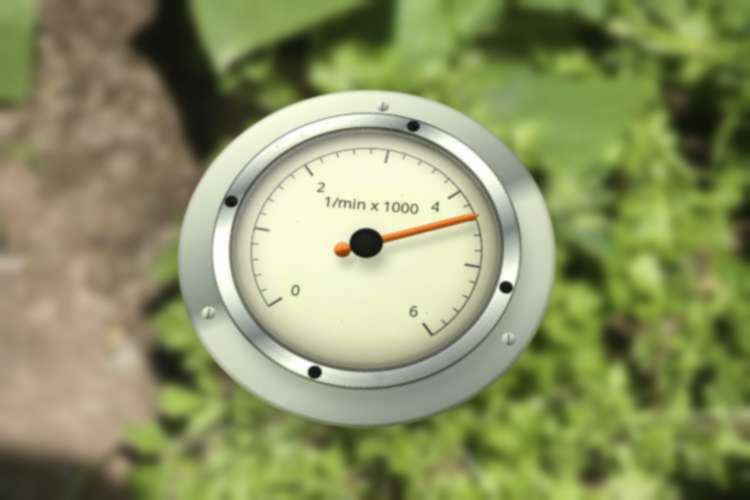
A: 4400 rpm
